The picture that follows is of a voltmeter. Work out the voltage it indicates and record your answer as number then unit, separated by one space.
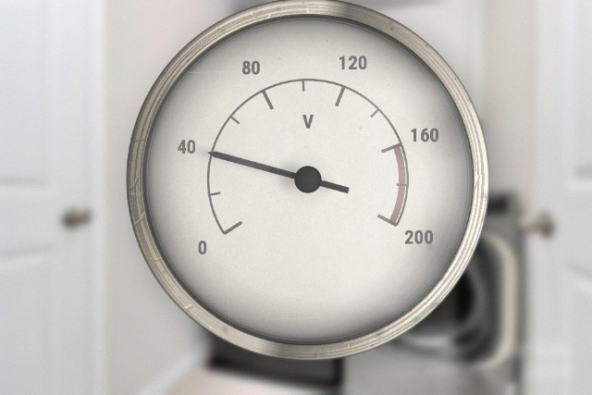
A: 40 V
